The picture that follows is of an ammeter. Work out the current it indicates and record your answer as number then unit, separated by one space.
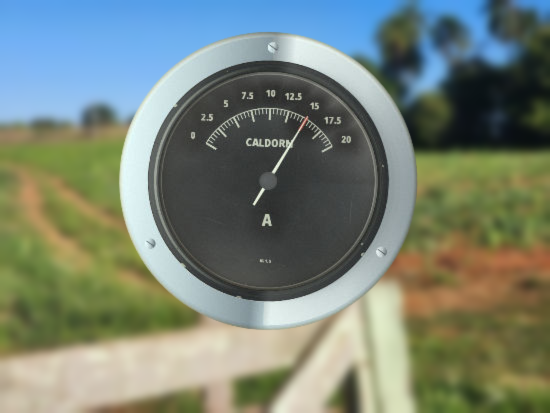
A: 15 A
